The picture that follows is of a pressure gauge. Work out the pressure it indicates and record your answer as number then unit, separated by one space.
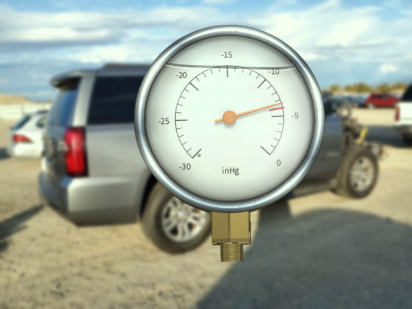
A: -6.5 inHg
